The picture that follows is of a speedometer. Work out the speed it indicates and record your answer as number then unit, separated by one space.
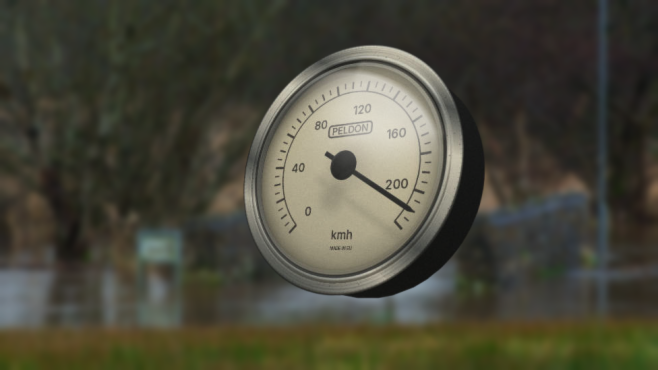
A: 210 km/h
